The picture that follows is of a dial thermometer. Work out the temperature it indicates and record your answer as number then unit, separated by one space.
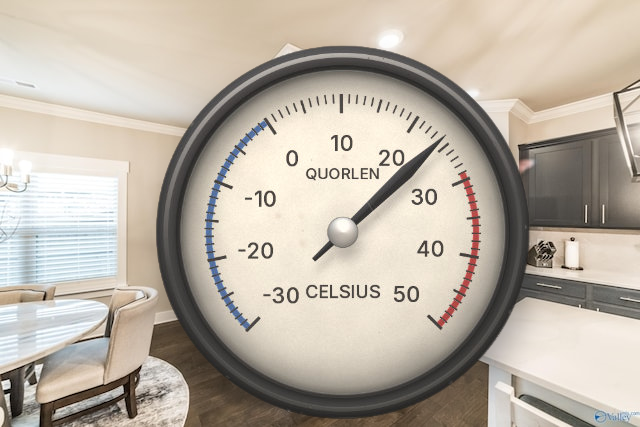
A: 24 °C
